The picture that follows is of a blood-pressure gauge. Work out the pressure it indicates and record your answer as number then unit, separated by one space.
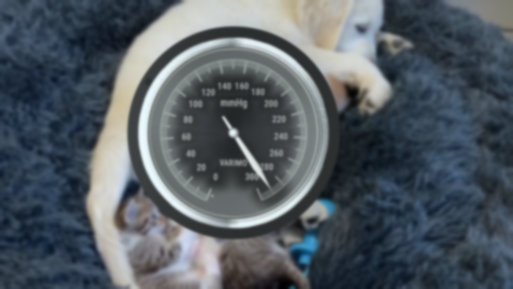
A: 290 mmHg
